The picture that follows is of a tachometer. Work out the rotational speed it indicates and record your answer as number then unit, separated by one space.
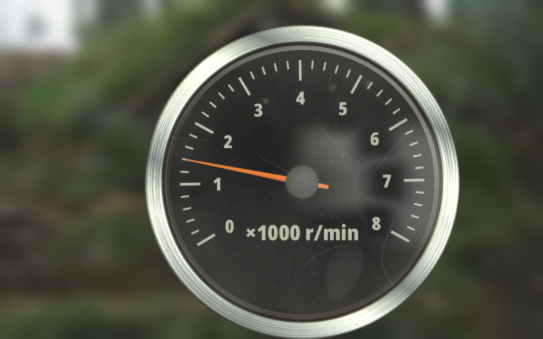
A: 1400 rpm
